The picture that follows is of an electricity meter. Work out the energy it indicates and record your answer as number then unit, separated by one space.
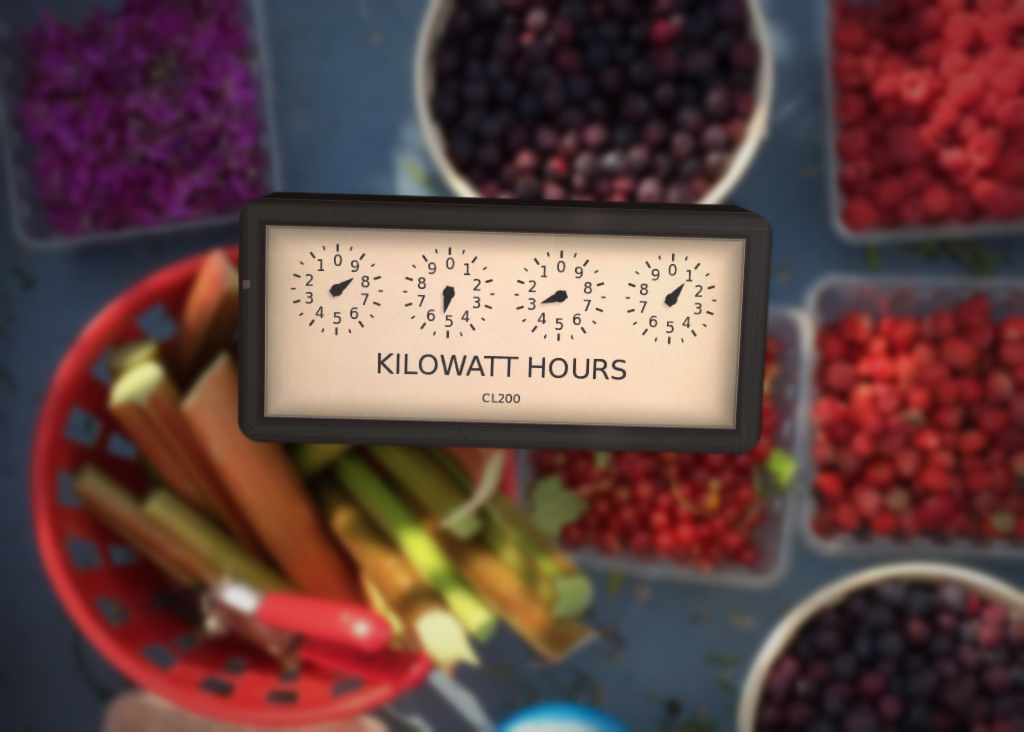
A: 8531 kWh
